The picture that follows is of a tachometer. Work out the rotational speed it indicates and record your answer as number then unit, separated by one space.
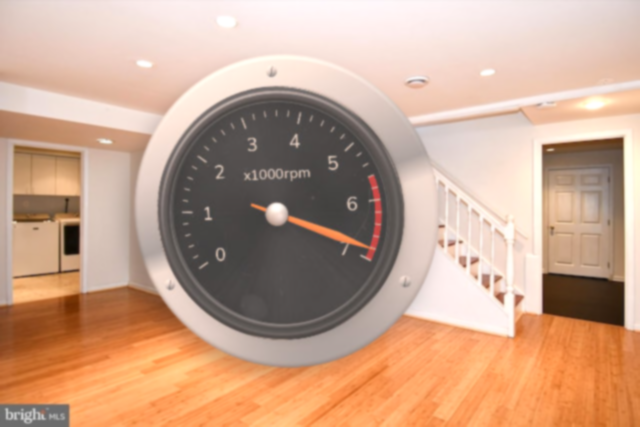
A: 6800 rpm
